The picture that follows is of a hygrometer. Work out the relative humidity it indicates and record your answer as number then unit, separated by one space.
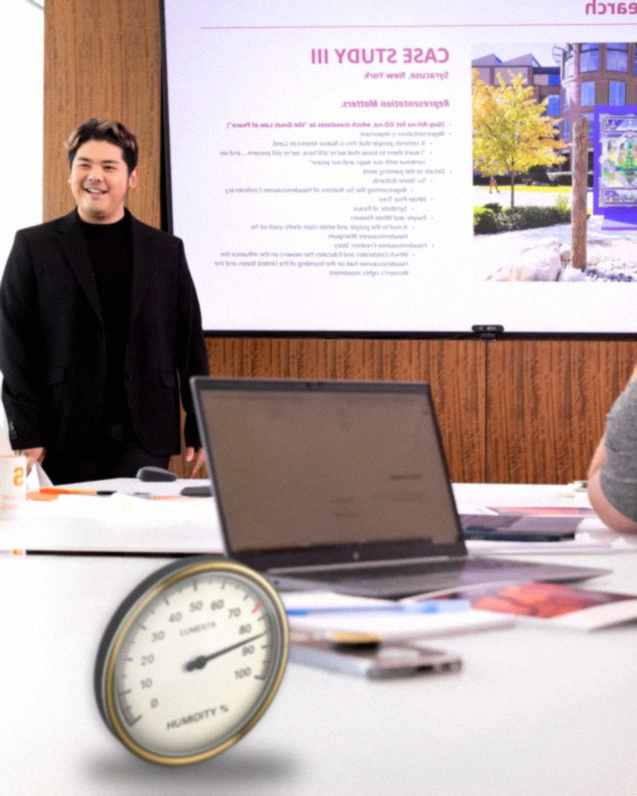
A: 85 %
